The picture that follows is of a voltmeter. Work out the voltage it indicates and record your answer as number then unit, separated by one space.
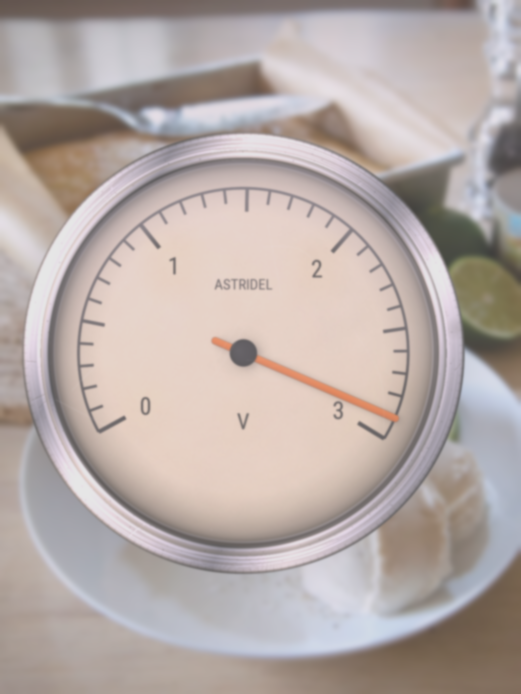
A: 2.9 V
